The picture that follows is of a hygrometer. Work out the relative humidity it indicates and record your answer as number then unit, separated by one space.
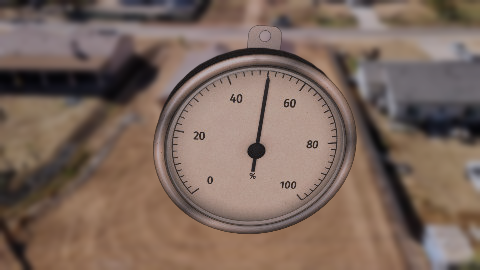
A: 50 %
